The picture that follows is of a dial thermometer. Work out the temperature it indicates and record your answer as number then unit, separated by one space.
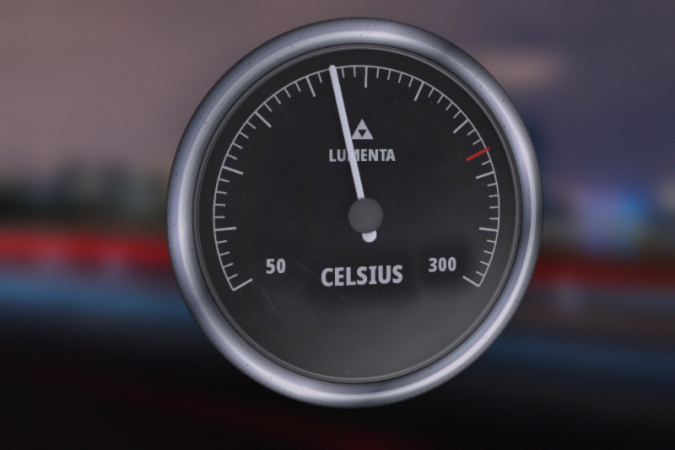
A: 160 °C
